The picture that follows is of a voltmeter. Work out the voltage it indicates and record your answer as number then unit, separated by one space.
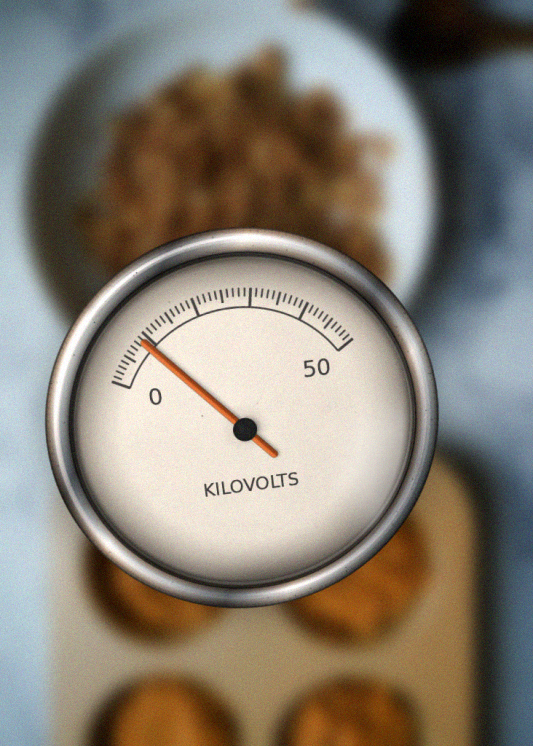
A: 9 kV
